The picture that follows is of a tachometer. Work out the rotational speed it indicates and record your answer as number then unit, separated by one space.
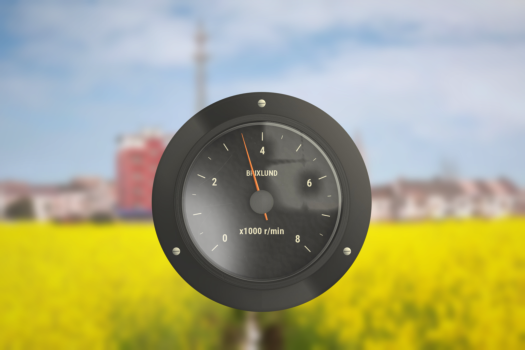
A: 3500 rpm
